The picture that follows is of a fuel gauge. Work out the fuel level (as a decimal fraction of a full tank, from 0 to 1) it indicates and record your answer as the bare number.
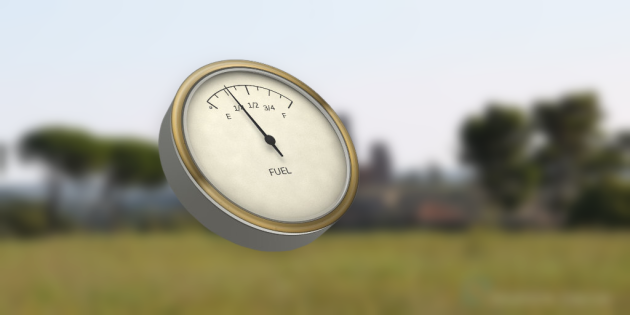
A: 0.25
